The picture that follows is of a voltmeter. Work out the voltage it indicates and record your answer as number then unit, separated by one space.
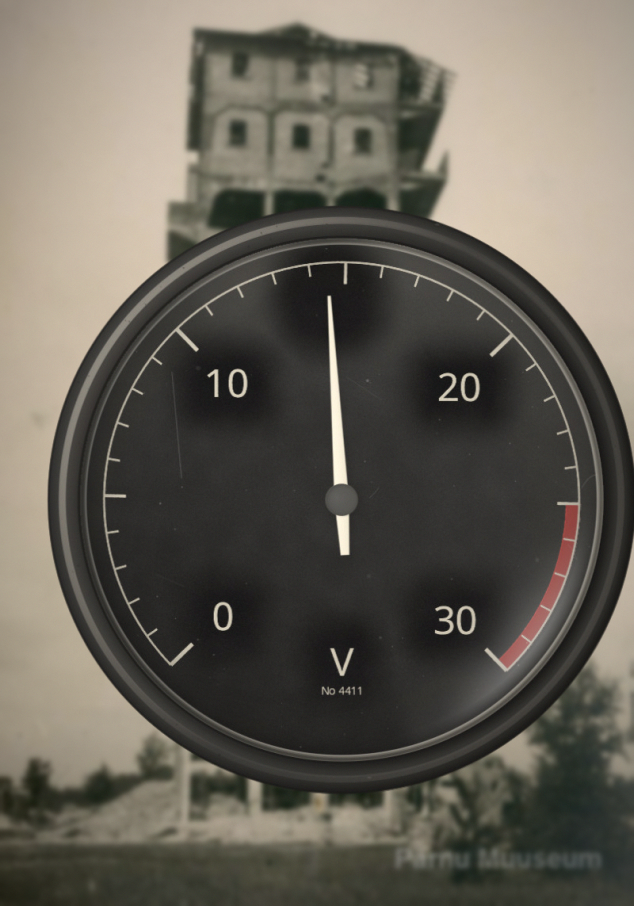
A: 14.5 V
